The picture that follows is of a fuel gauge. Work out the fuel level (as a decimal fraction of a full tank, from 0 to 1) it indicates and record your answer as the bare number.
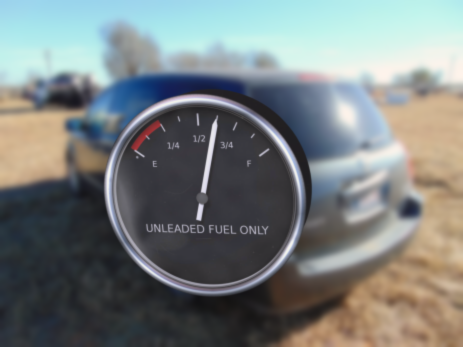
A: 0.625
